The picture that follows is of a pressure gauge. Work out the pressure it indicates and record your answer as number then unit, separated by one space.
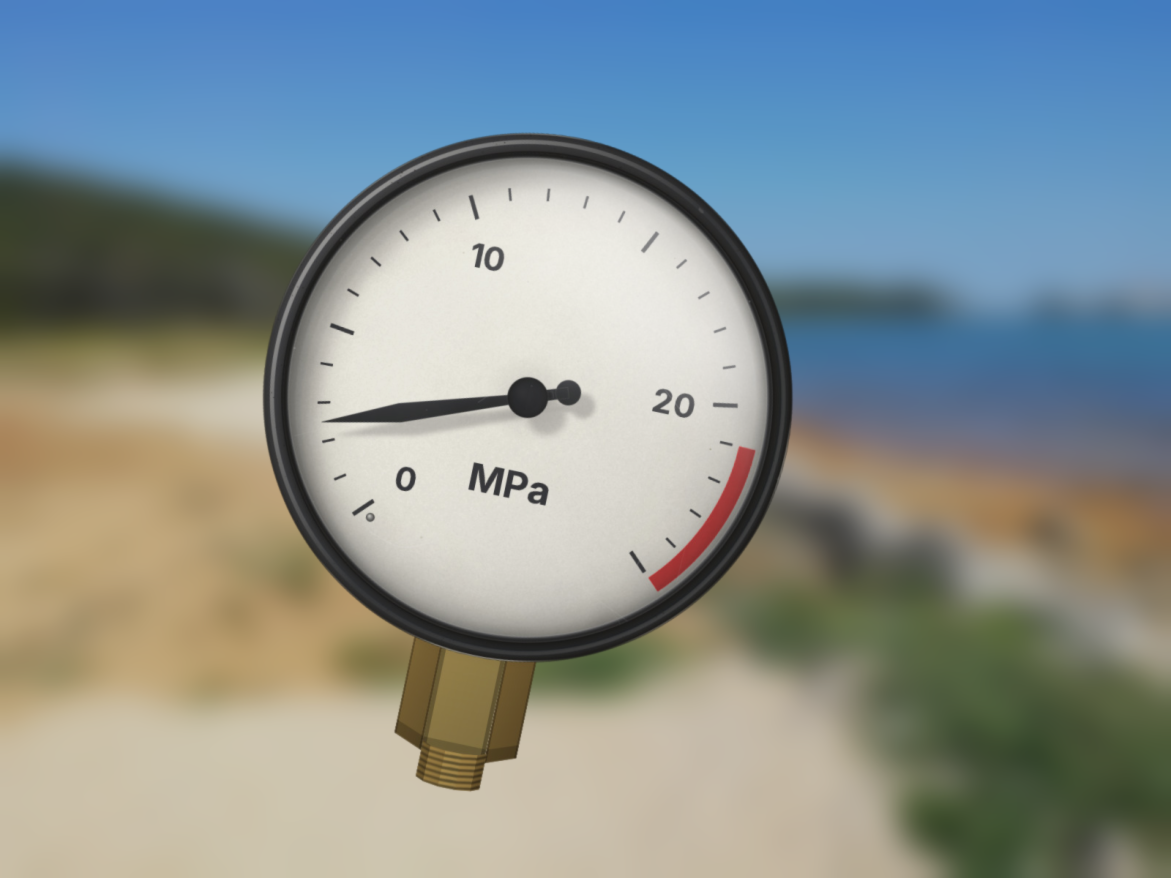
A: 2.5 MPa
